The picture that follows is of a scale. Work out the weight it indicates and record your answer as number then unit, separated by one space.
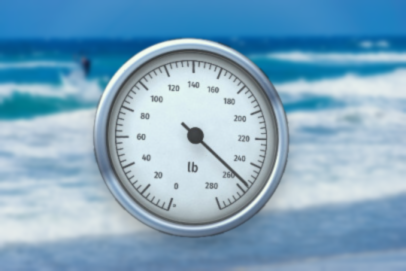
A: 256 lb
